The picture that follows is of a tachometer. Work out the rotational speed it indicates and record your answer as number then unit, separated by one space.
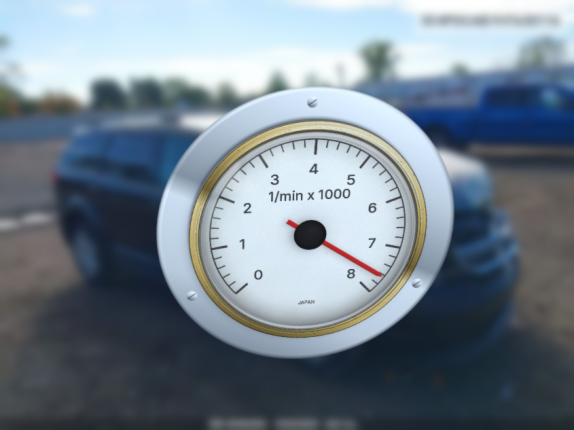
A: 7600 rpm
